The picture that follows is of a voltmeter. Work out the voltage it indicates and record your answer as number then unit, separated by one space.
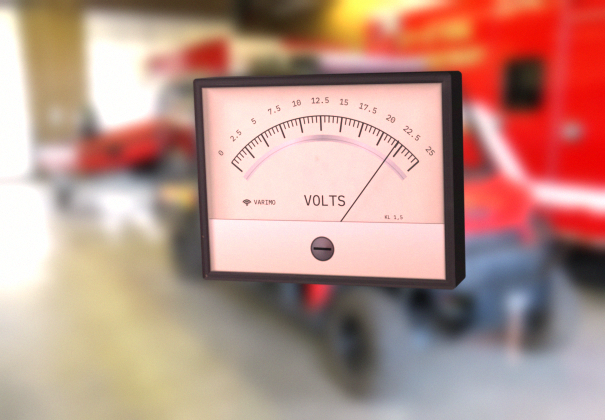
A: 22 V
